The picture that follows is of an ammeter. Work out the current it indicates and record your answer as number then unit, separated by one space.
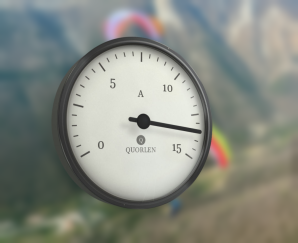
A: 13.5 A
